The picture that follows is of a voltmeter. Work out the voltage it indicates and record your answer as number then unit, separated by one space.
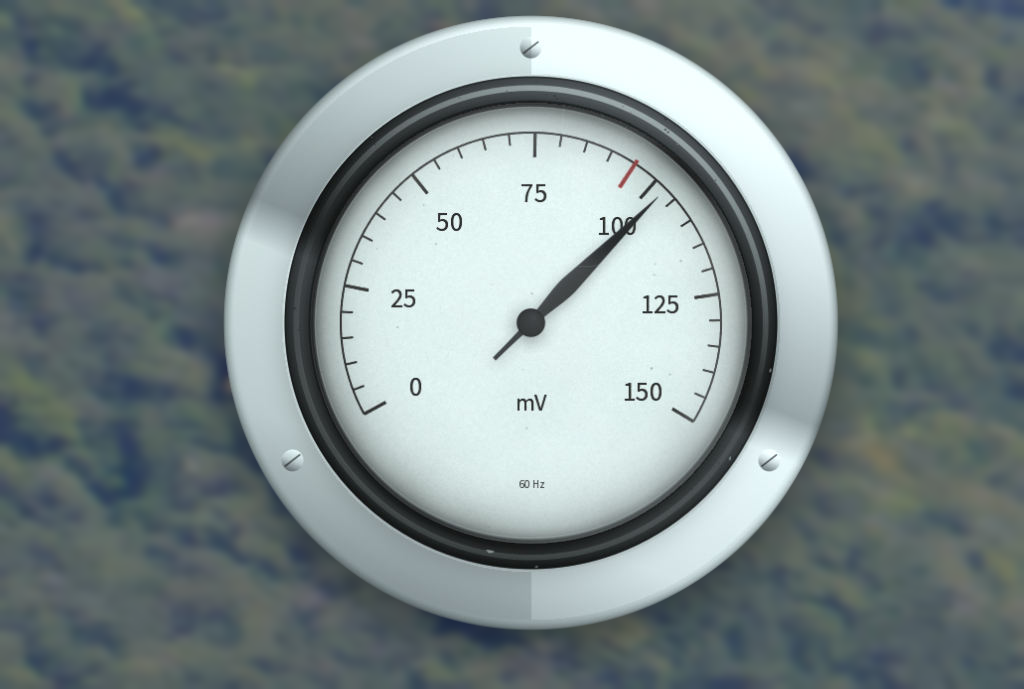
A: 102.5 mV
